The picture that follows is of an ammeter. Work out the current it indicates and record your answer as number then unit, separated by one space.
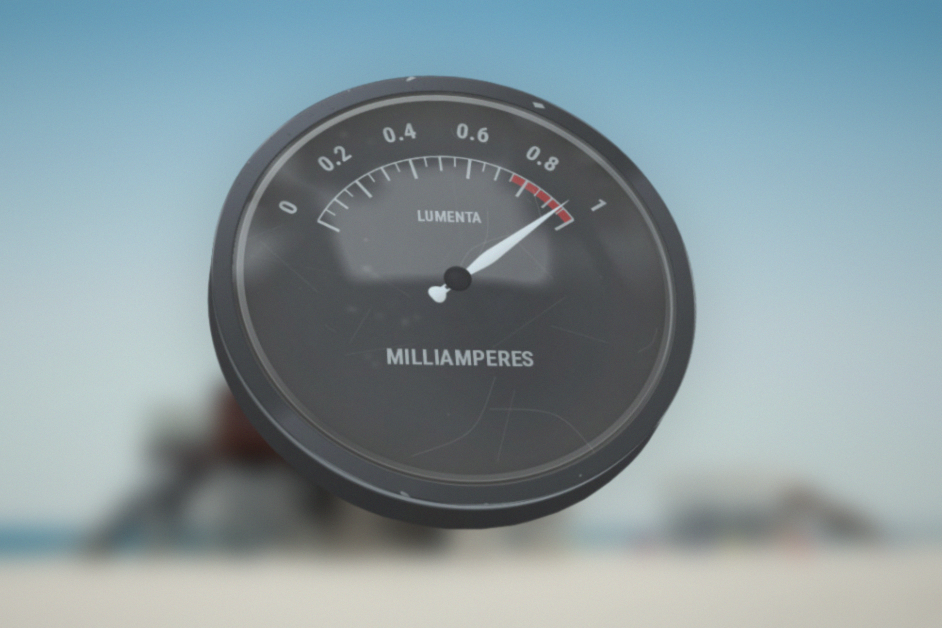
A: 0.95 mA
